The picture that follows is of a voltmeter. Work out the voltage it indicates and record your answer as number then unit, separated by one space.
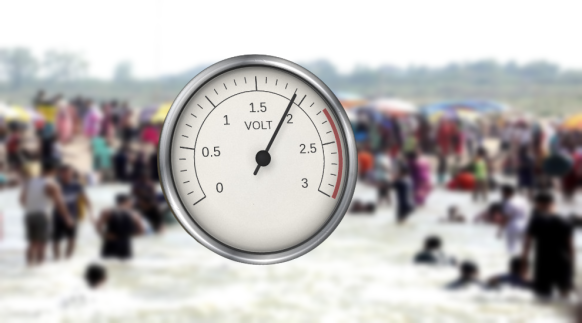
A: 1.9 V
